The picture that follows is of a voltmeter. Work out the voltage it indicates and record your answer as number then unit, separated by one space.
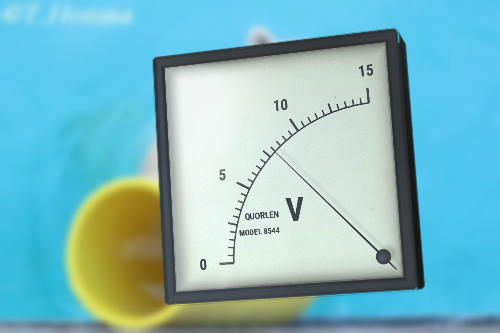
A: 8 V
